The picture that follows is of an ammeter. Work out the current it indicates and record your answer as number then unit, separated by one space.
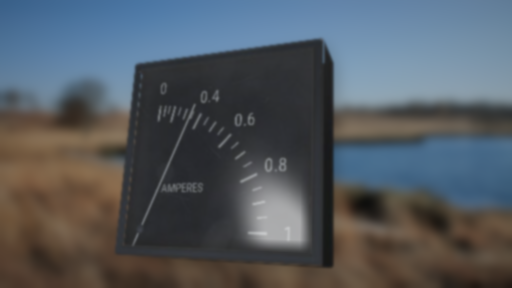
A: 0.35 A
